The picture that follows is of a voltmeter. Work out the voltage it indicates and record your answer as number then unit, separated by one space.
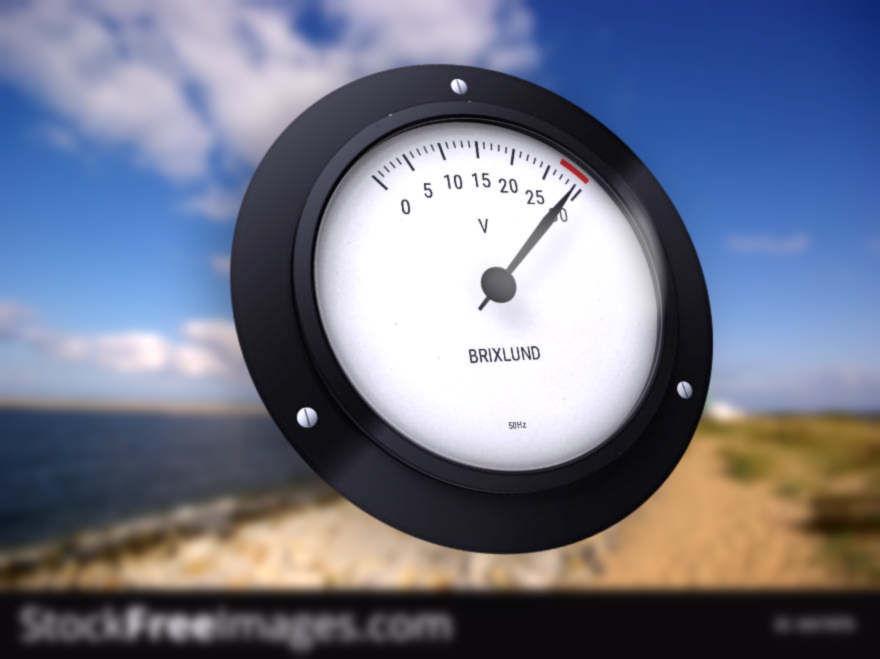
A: 29 V
